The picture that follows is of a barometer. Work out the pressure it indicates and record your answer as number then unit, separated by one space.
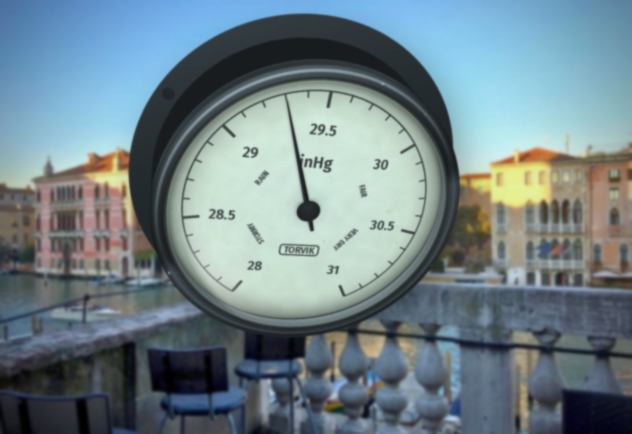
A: 29.3 inHg
